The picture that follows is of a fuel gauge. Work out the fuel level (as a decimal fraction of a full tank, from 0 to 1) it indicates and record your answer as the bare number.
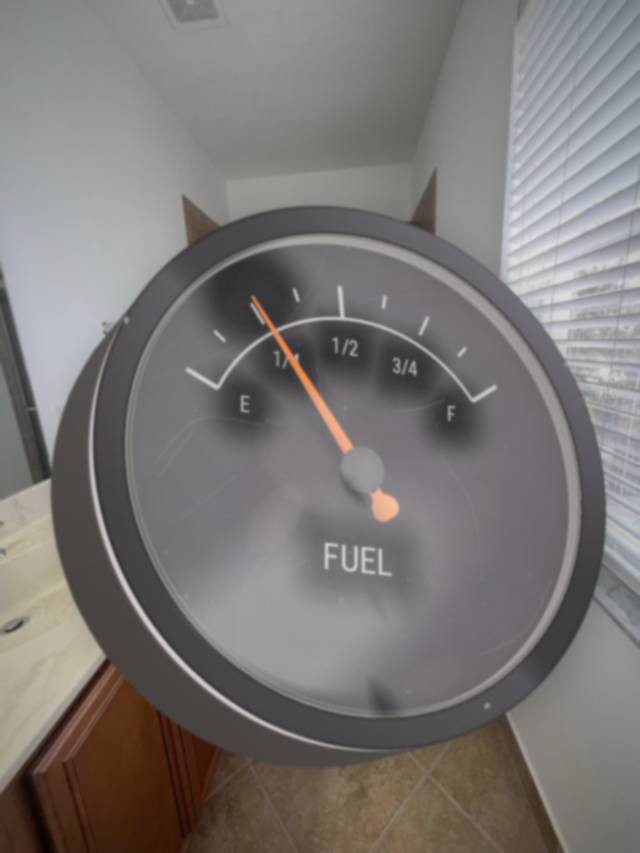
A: 0.25
